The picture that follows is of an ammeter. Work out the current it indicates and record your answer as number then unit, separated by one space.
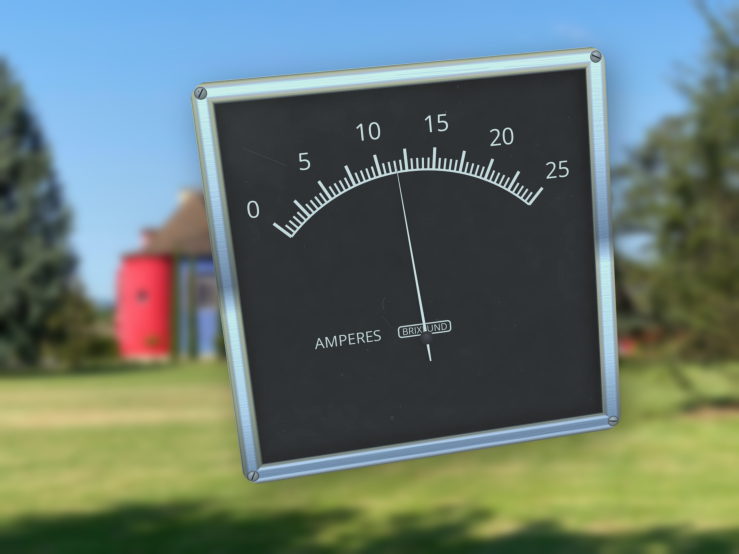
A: 11.5 A
